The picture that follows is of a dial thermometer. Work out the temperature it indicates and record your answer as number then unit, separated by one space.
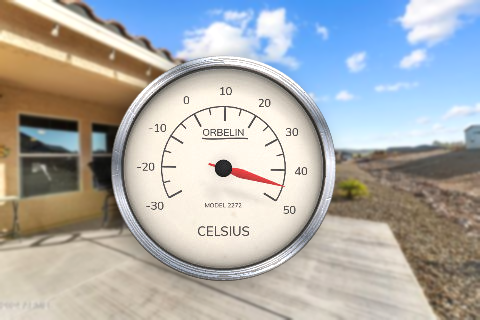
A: 45 °C
